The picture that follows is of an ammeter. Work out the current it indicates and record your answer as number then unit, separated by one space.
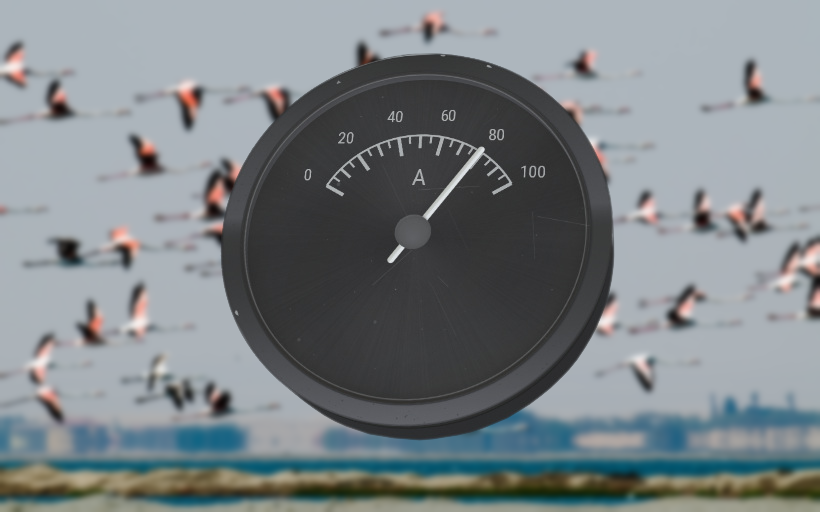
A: 80 A
